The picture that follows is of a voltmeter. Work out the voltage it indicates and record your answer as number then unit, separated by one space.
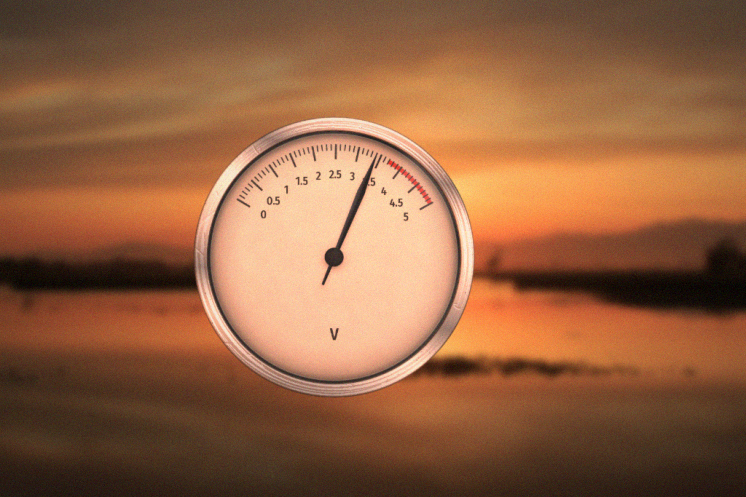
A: 3.4 V
